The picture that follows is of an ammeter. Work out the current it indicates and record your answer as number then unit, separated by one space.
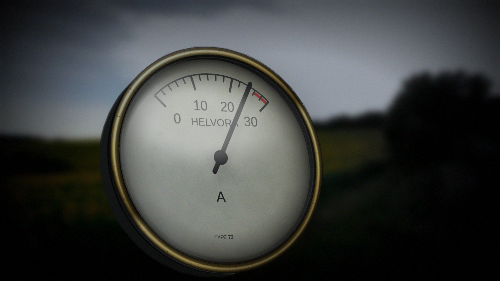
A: 24 A
